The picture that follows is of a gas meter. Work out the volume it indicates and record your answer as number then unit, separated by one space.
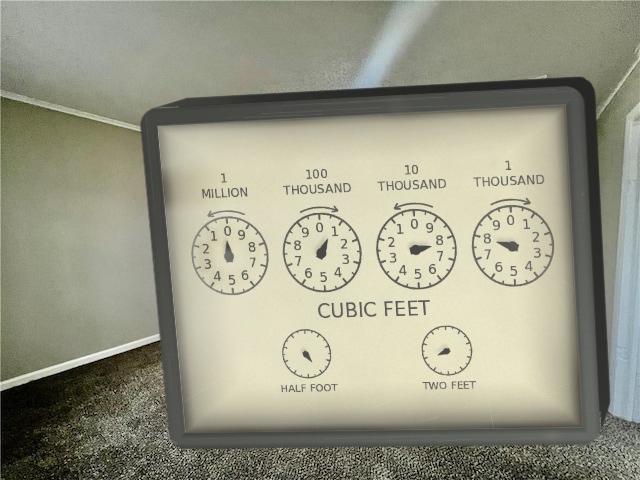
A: 7800 ft³
